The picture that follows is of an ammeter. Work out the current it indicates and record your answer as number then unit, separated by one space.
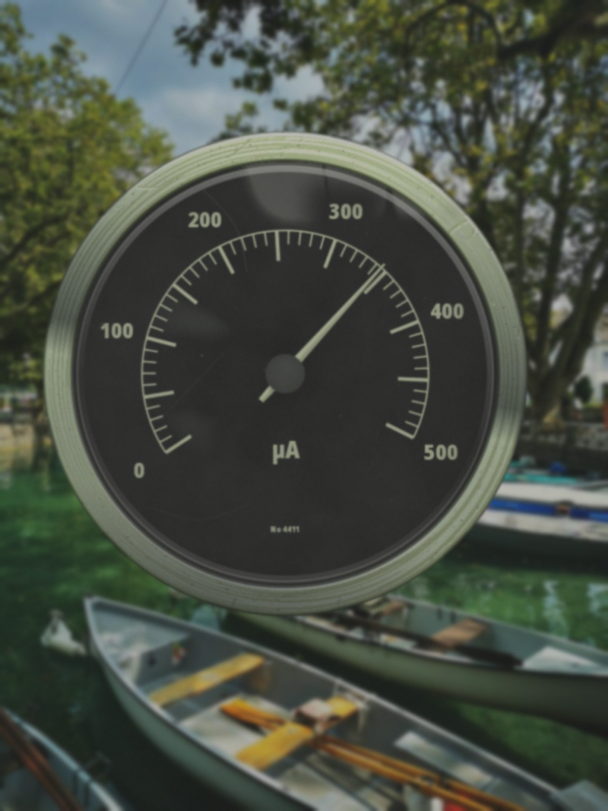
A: 345 µA
